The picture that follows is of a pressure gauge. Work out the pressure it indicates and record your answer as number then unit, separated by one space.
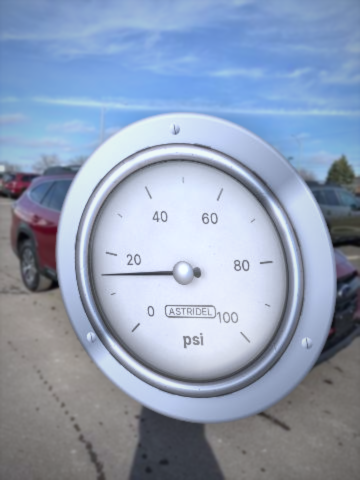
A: 15 psi
